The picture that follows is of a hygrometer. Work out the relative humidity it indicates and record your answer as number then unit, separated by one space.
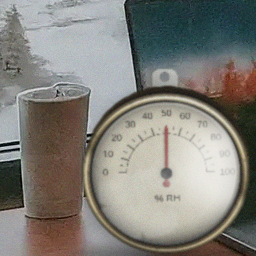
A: 50 %
